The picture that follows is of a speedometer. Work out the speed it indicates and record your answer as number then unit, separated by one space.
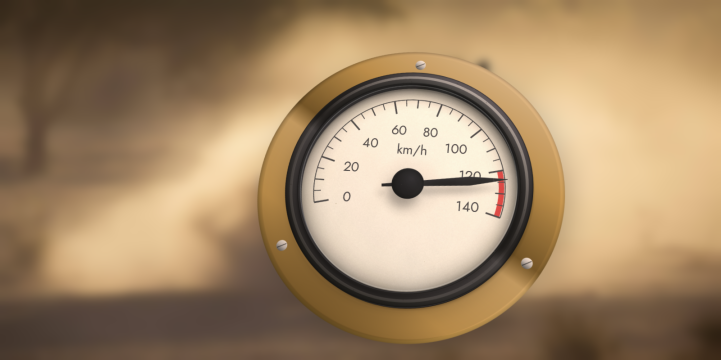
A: 125 km/h
